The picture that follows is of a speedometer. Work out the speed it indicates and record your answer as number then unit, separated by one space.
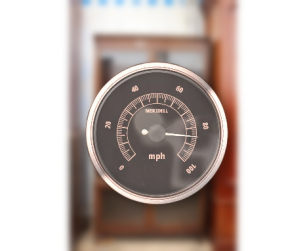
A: 85 mph
